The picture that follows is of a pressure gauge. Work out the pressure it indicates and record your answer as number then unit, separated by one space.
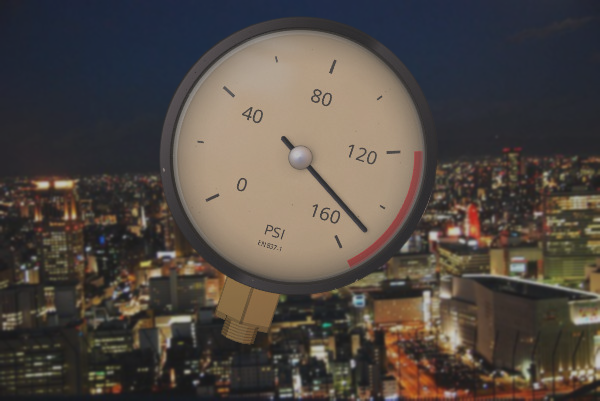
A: 150 psi
